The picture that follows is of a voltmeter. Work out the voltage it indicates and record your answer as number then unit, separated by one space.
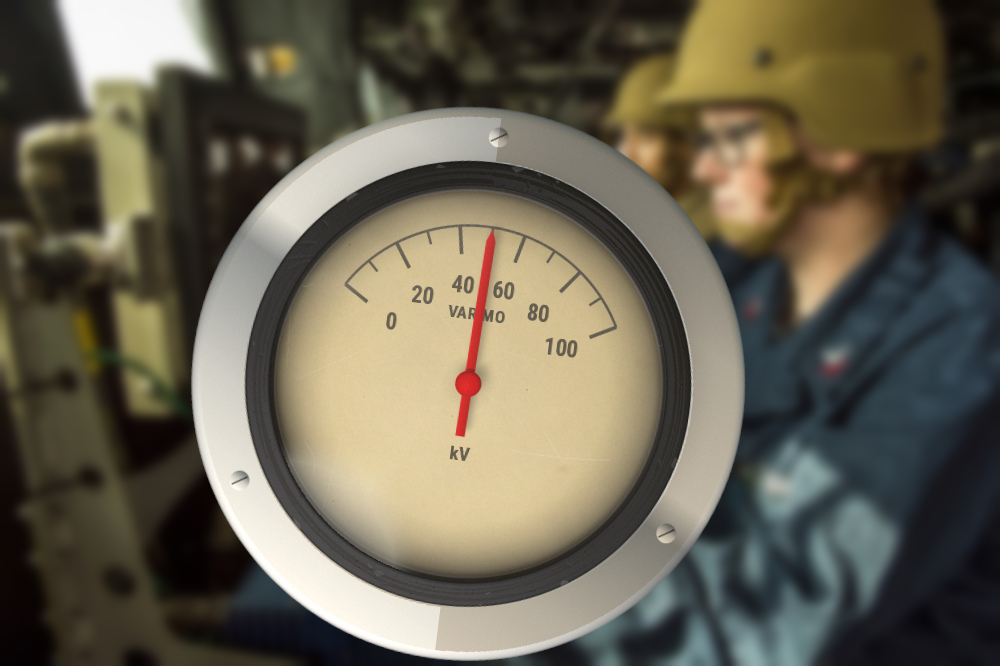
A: 50 kV
